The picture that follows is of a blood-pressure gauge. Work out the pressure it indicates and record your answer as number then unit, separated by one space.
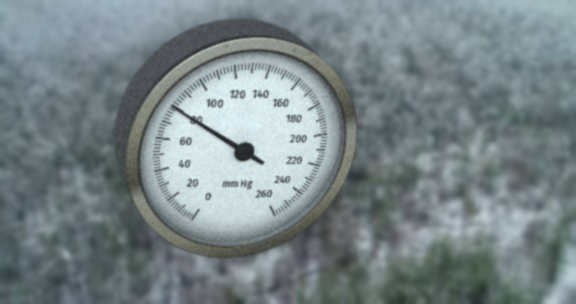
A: 80 mmHg
